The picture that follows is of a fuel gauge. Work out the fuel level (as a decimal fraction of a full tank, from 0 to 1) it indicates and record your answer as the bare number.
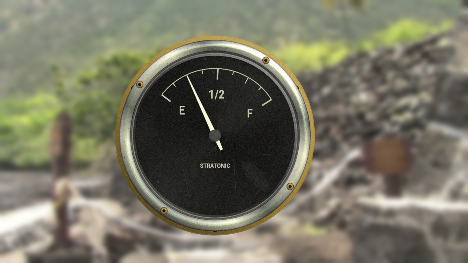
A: 0.25
